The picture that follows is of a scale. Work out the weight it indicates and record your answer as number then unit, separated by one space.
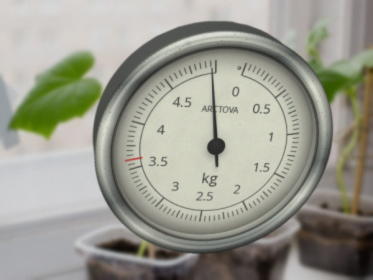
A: 4.95 kg
